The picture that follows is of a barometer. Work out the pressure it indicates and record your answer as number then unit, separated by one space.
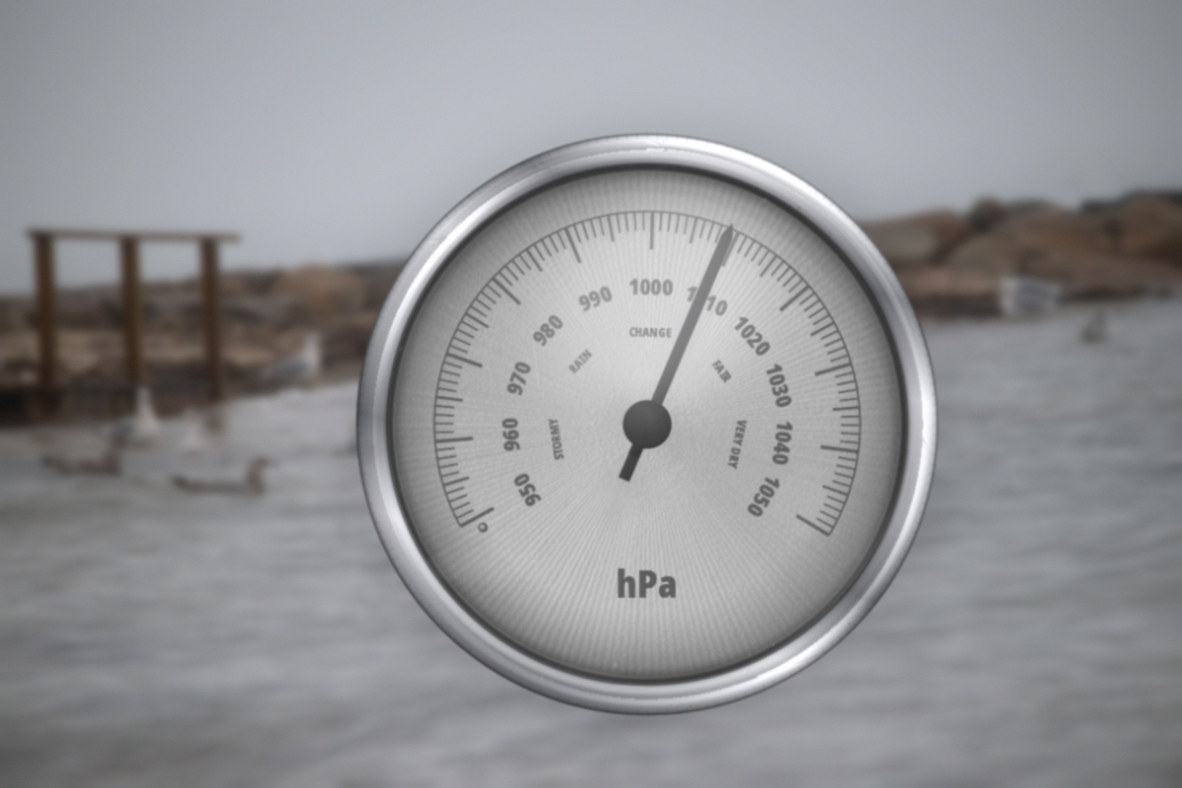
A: 1009 hPa
